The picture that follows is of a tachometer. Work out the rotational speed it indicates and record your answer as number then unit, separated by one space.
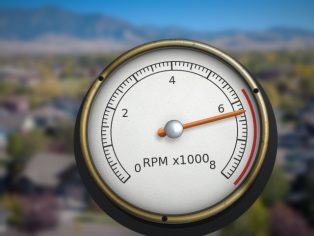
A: 6300 rpm
